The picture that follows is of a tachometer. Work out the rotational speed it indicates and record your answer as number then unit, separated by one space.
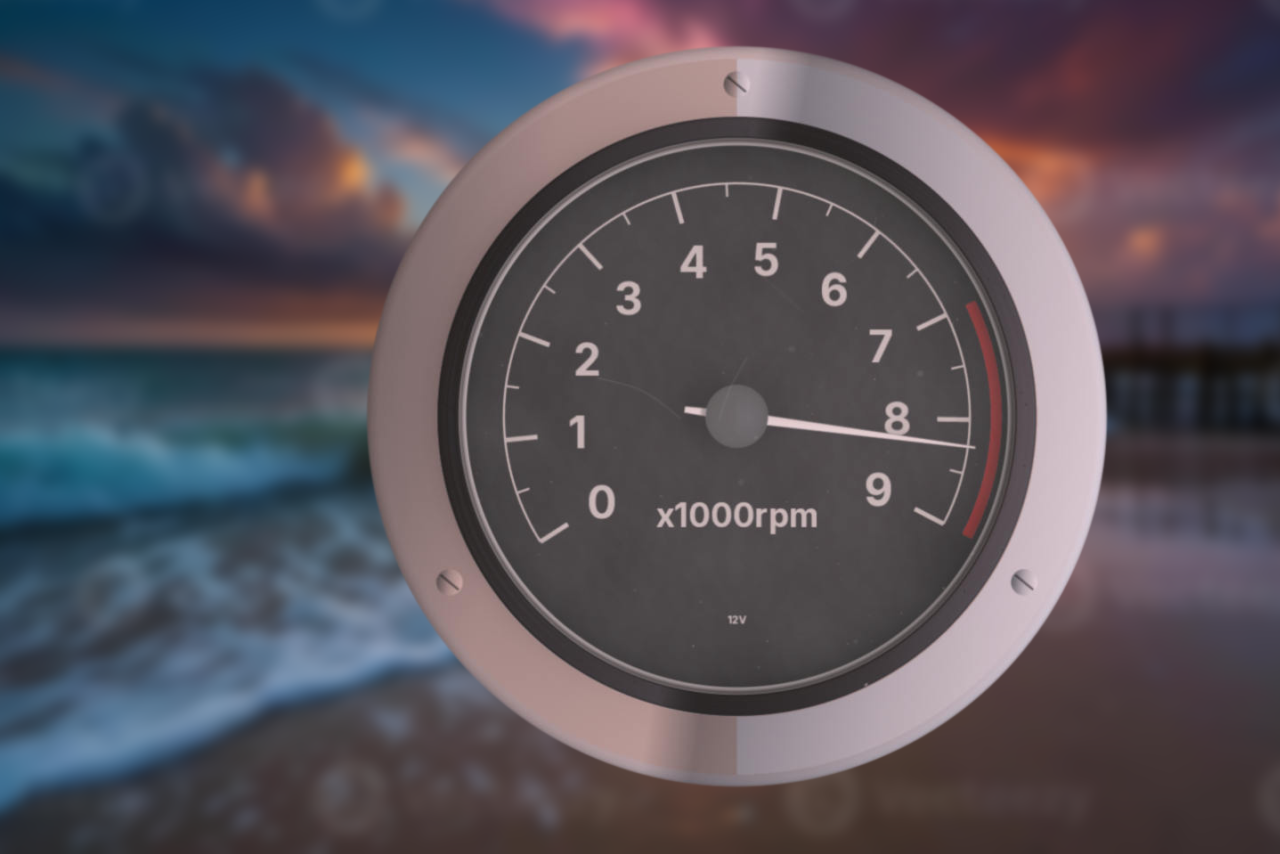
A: 8250 rpm
